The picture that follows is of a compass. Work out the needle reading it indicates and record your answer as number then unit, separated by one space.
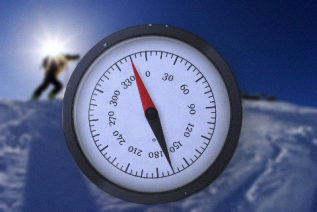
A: 345 °
